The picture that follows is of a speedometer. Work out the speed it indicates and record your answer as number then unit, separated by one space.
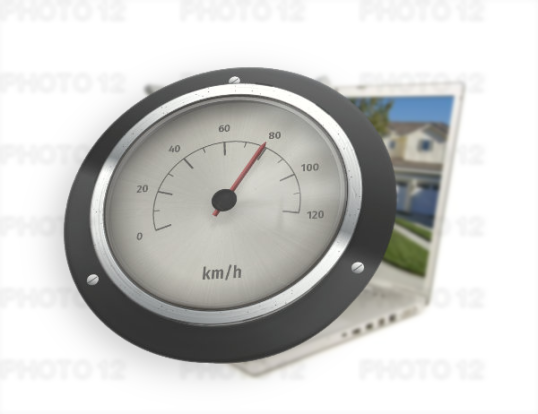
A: 80 km/h
